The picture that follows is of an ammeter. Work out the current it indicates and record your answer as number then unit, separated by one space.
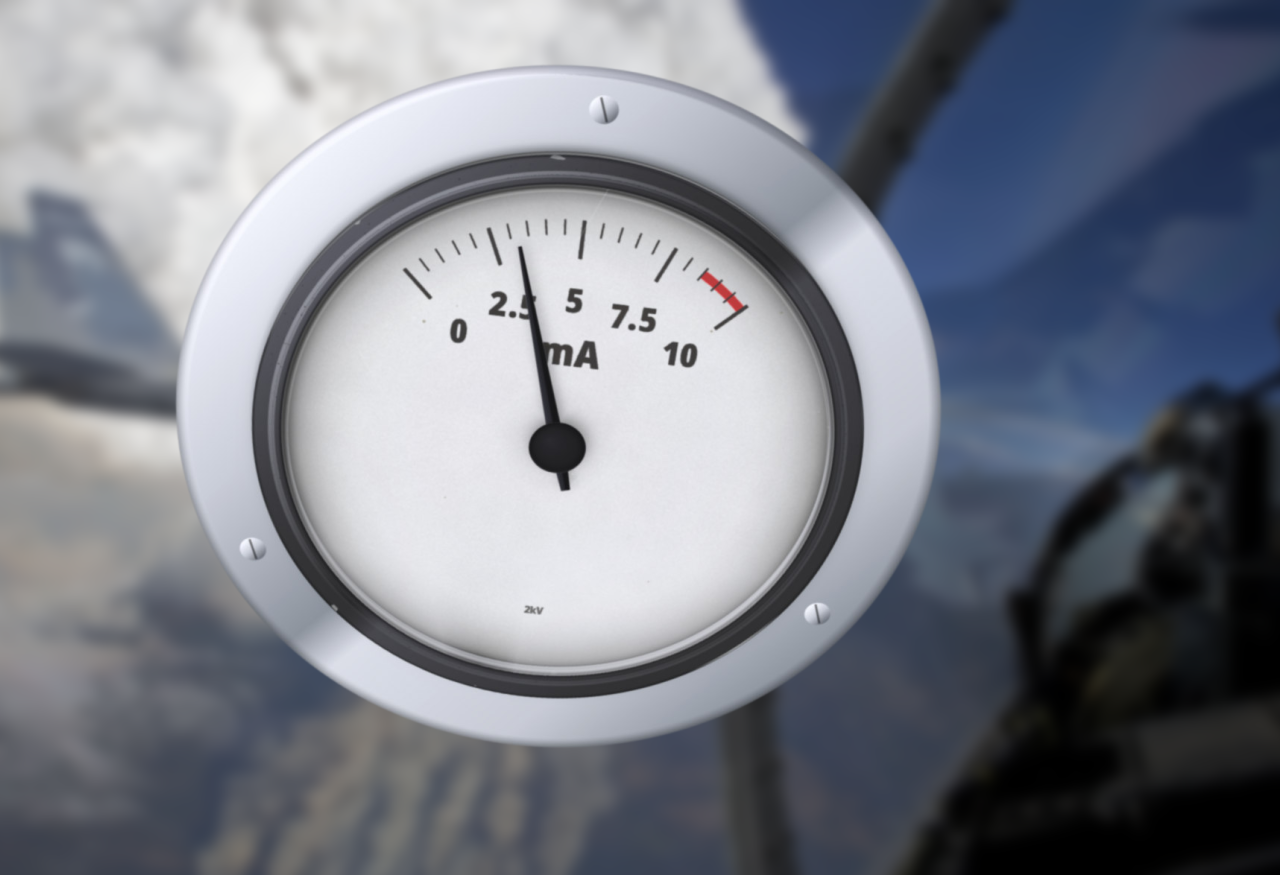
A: 3.25 mA
